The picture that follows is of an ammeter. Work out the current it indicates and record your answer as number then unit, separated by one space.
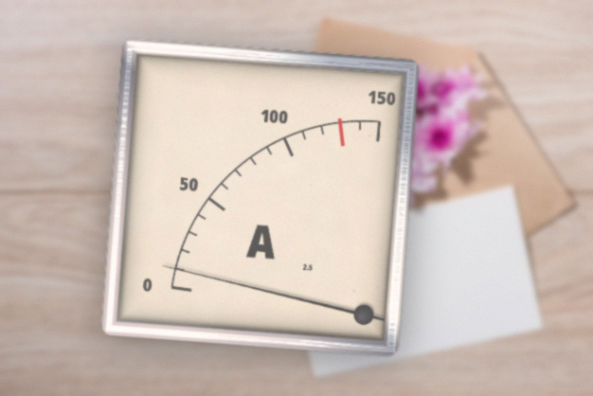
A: 10 A
